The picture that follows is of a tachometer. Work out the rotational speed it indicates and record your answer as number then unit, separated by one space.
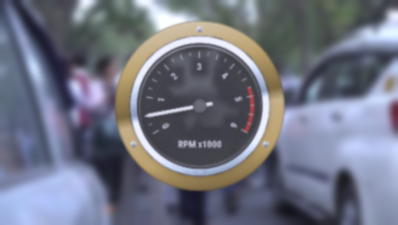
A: 500 rpm
